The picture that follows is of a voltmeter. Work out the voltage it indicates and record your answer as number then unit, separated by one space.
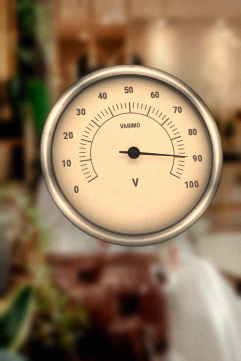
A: 90 V
